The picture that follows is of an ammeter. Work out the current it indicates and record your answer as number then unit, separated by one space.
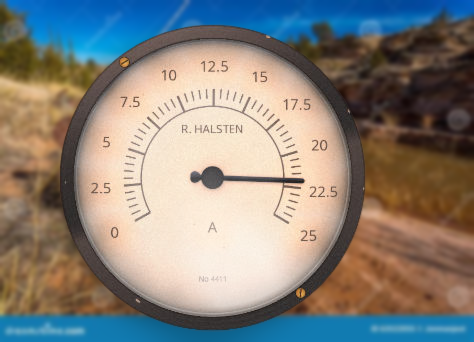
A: 22 A
